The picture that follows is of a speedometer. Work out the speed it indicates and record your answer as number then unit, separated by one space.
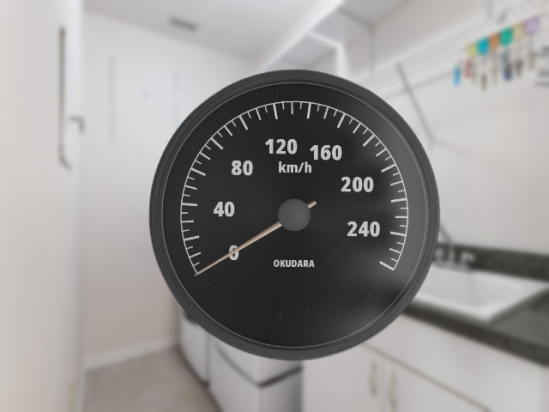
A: 0 km/h
